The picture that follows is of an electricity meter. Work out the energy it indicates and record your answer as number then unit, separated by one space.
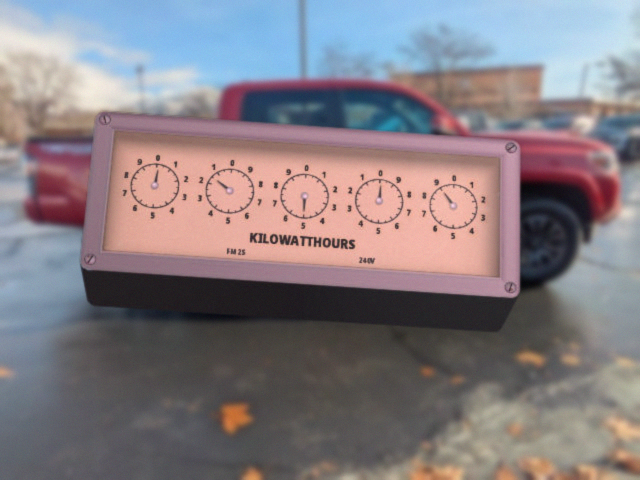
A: 1499 kWh
